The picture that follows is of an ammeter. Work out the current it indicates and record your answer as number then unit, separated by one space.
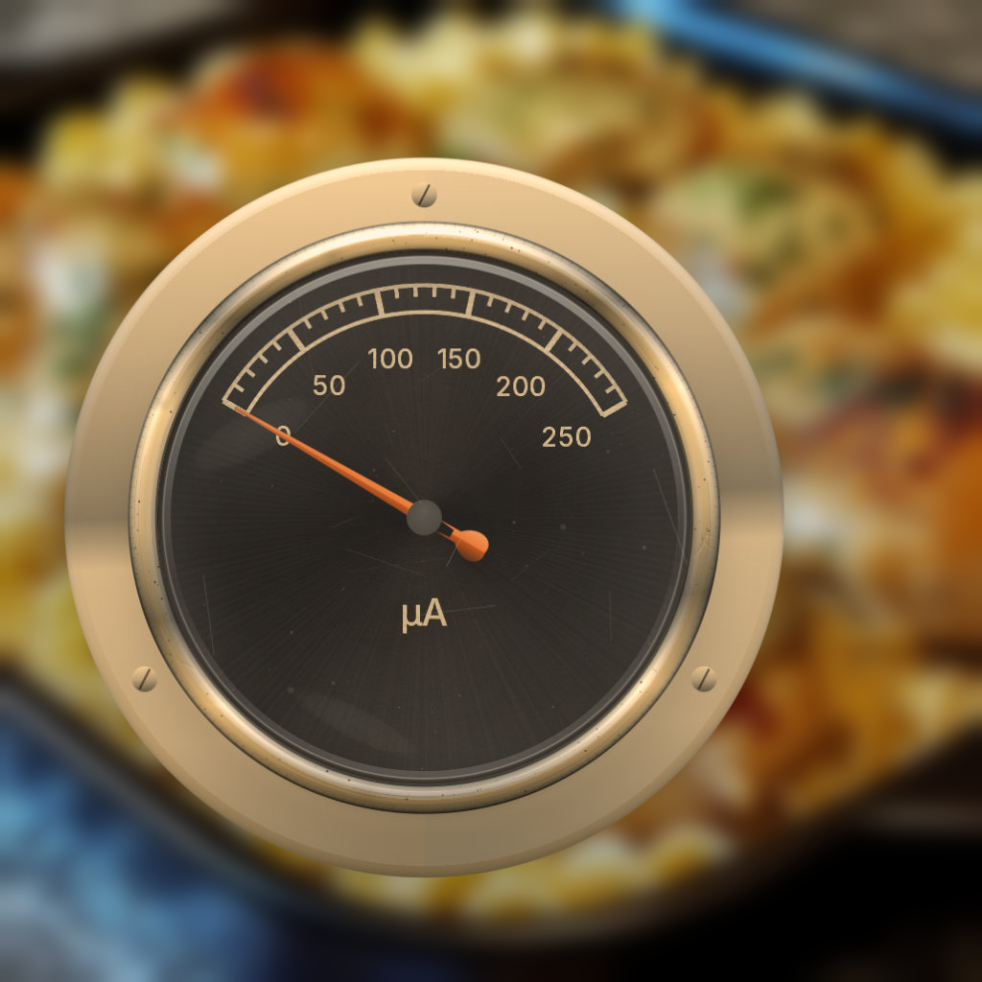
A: 0 µA
